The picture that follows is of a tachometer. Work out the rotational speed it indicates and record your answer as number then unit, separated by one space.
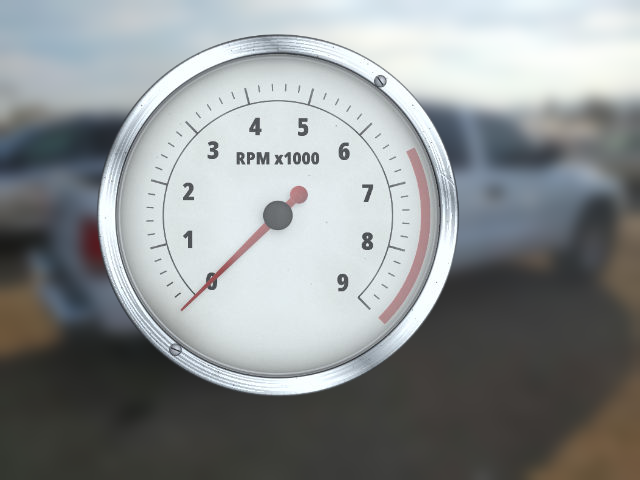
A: 0 rpm
